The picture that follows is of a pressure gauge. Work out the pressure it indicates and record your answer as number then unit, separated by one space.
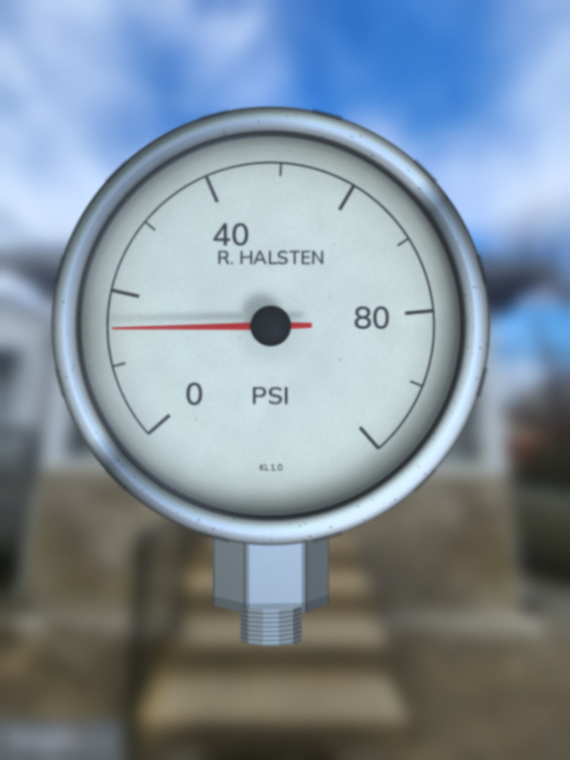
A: 15 psi
